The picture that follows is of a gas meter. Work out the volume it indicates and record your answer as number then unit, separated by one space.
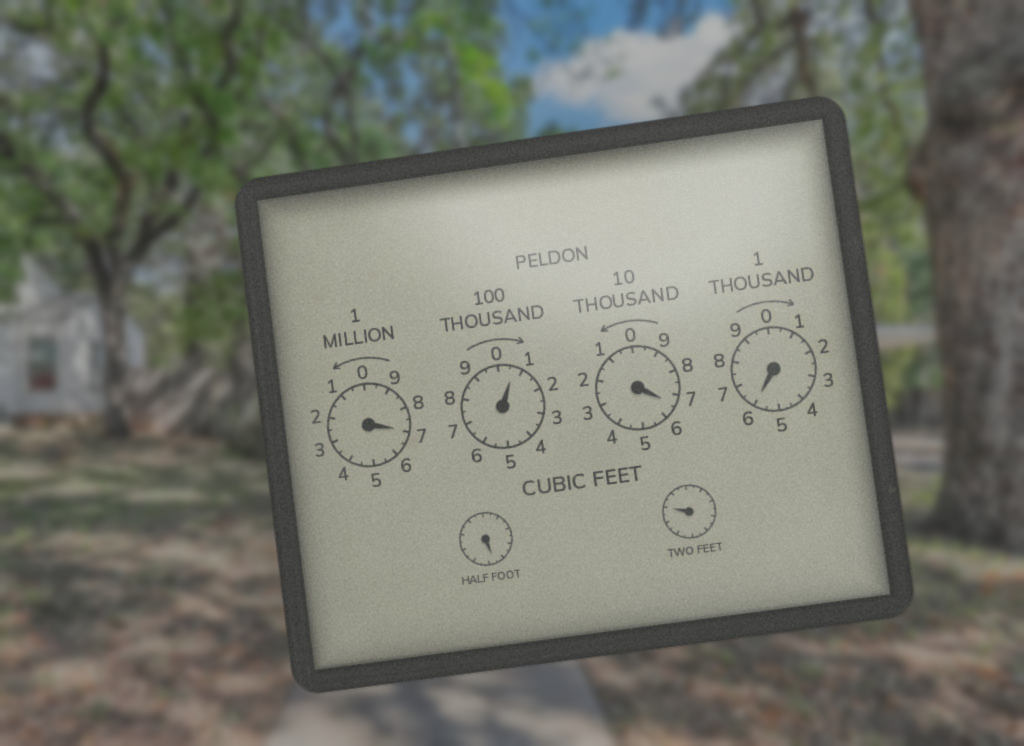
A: 706600 ft³
